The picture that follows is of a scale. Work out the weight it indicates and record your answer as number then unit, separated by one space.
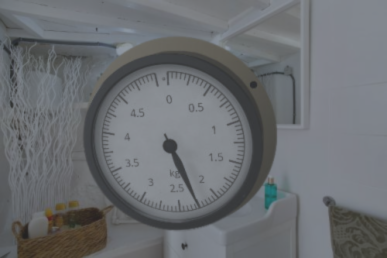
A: 2.25 kg
